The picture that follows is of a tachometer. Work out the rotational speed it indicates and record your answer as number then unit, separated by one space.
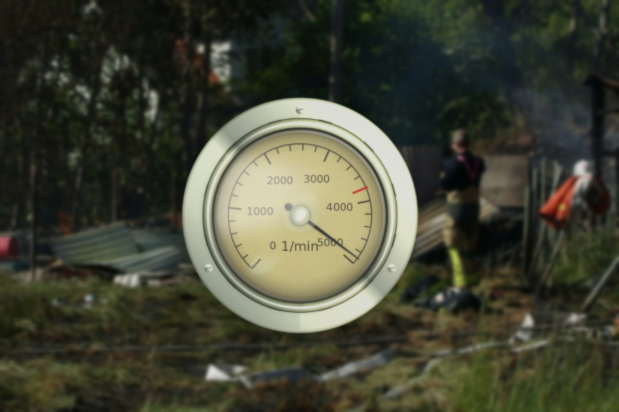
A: 4900 rpm
